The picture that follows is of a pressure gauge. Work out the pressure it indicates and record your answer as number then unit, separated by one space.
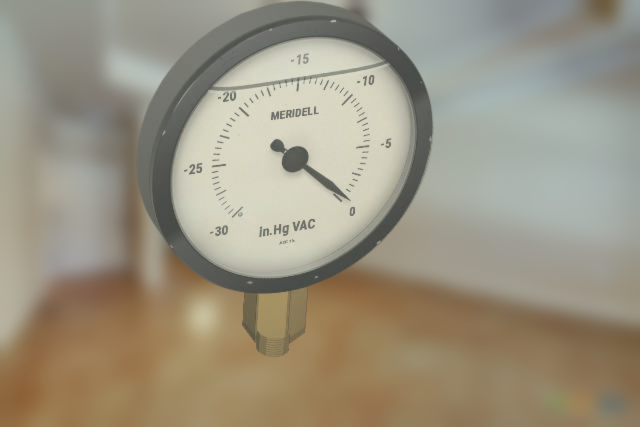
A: -0.5 inHg
